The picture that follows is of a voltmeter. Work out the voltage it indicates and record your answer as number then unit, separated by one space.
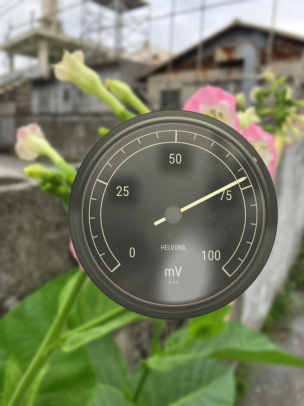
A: 72.5 mV
